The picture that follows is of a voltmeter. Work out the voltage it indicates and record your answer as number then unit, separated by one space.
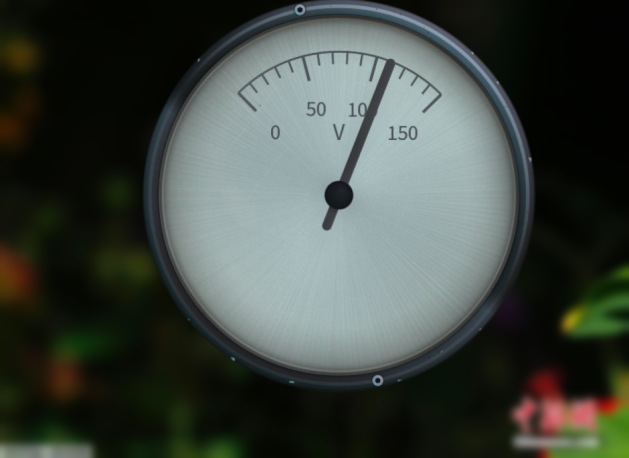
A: 110 V
